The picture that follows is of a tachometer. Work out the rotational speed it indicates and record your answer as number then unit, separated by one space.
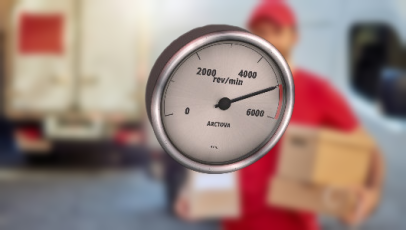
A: 5000 rpm
